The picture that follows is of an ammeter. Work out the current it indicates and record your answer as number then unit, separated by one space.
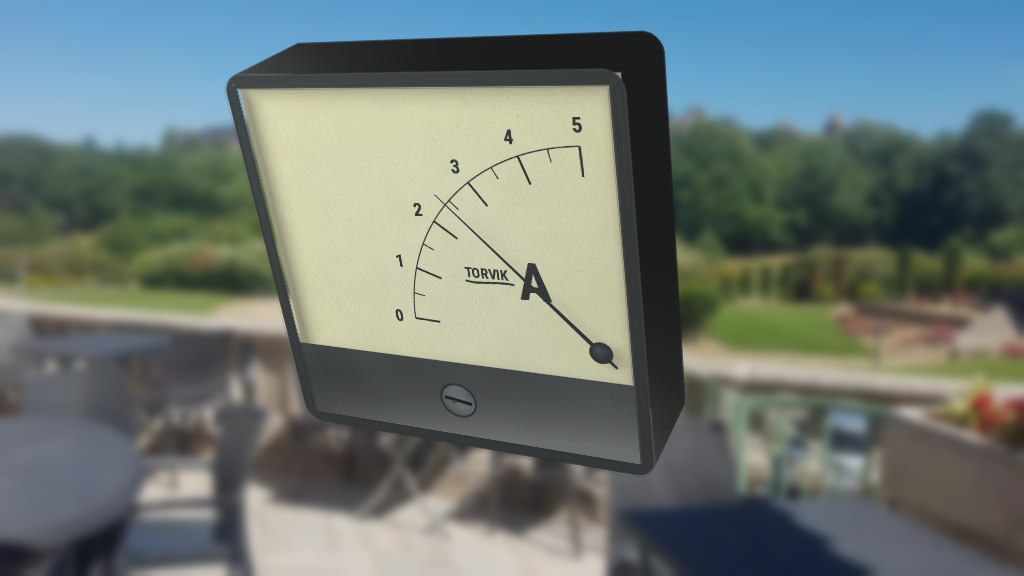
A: 2.5 A
